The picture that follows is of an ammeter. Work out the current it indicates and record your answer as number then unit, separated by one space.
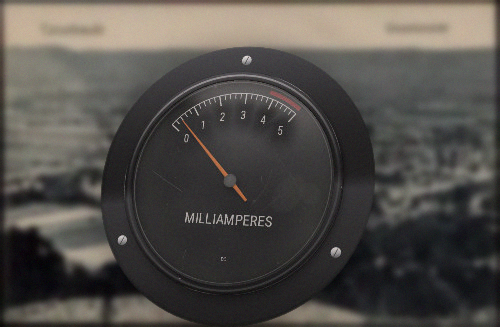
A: 0.4 mA
